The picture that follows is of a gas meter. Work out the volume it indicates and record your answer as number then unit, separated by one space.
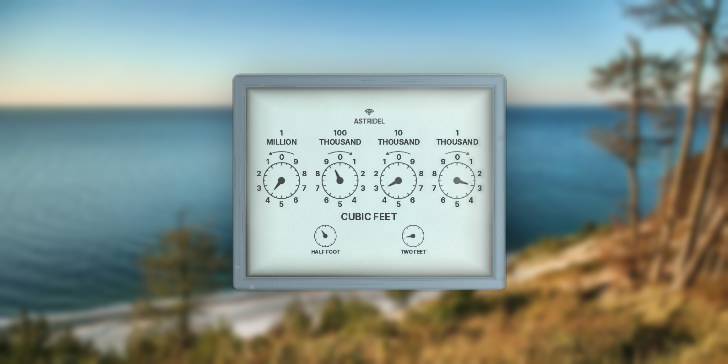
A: 393300 ft³
